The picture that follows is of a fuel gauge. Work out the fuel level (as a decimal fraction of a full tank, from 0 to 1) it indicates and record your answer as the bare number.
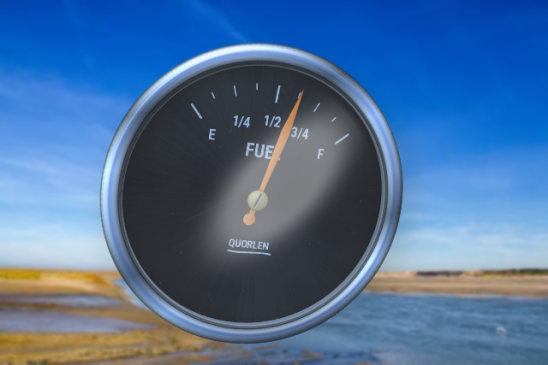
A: 0.625
